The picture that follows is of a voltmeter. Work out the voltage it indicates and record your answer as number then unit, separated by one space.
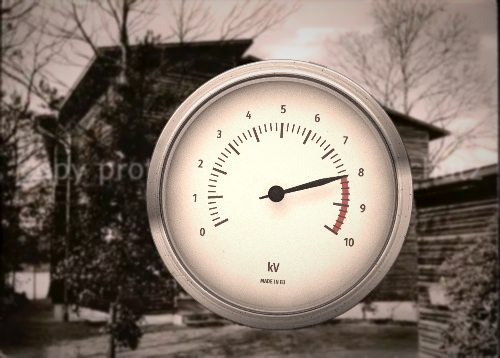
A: 8 kV
